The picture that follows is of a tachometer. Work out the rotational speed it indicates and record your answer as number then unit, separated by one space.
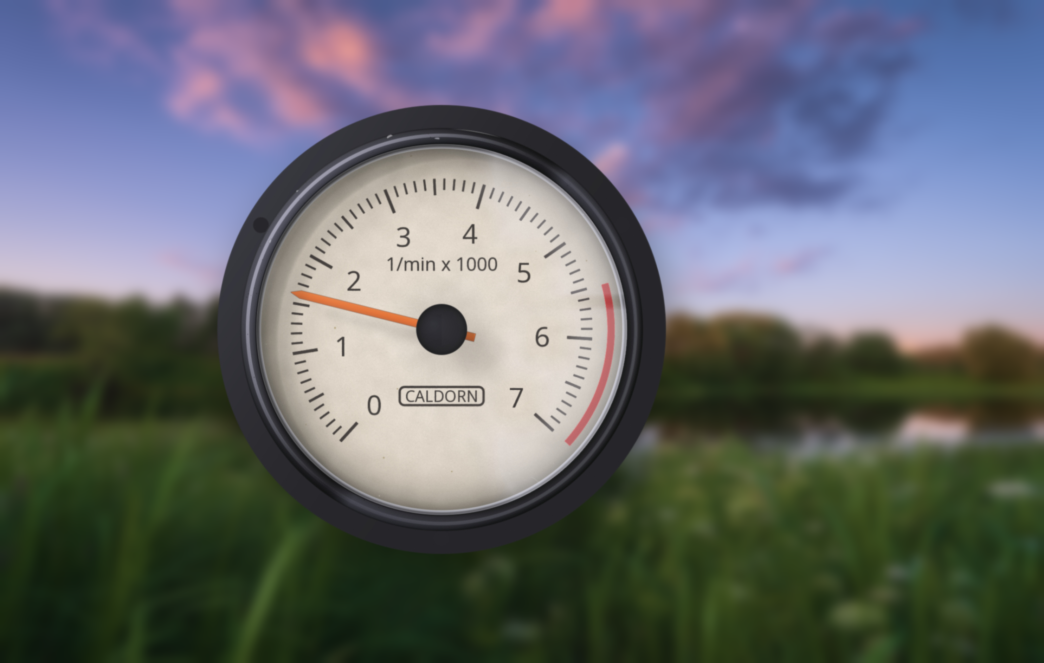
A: 1600 rpm
